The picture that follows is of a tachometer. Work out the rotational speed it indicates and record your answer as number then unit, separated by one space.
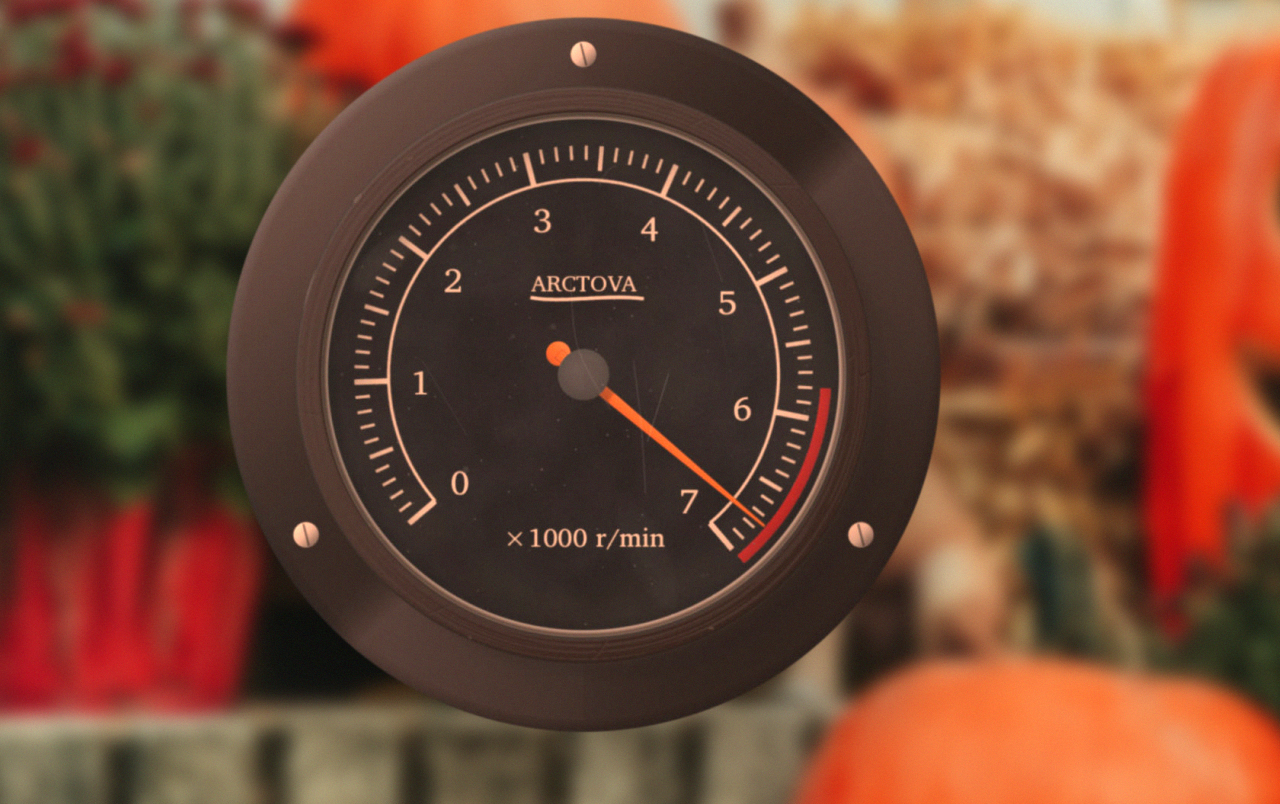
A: 6750 rpm
